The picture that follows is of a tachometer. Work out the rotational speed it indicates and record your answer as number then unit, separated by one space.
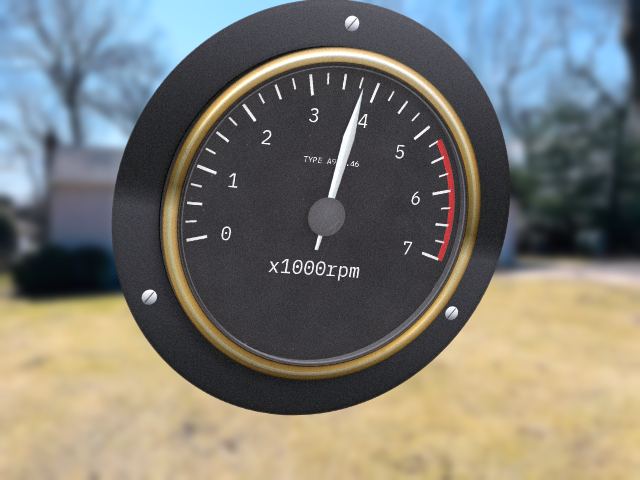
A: 3750 rpm
